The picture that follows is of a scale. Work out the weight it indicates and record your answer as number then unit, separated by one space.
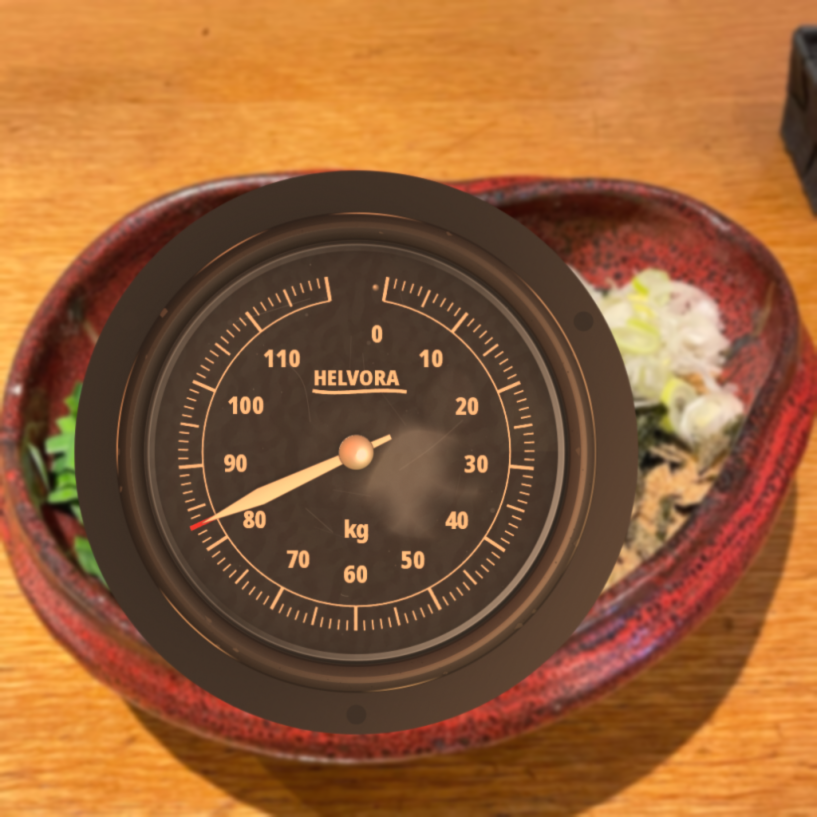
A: 83 kg
